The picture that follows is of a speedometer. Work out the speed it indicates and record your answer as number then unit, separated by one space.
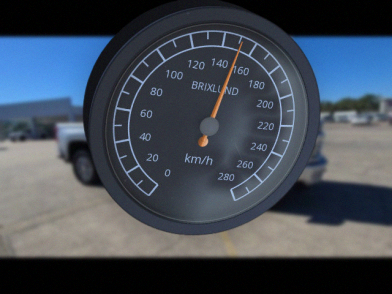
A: 150 km/h
